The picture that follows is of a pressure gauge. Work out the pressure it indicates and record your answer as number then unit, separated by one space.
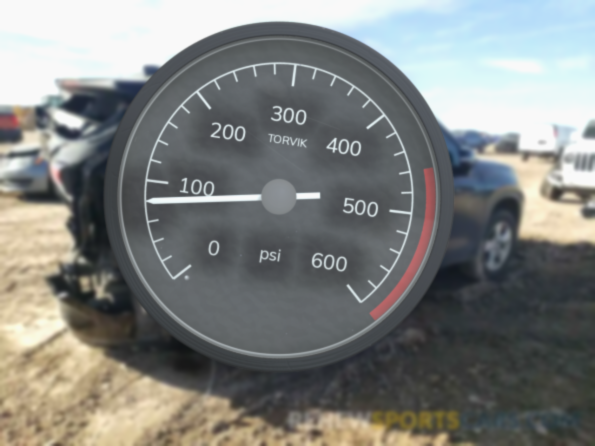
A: 80 psi
